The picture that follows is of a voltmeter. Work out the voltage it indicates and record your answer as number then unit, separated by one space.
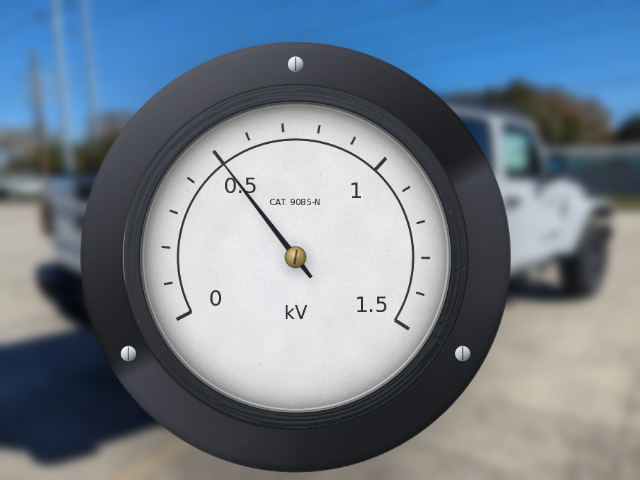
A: 0.5 kV
